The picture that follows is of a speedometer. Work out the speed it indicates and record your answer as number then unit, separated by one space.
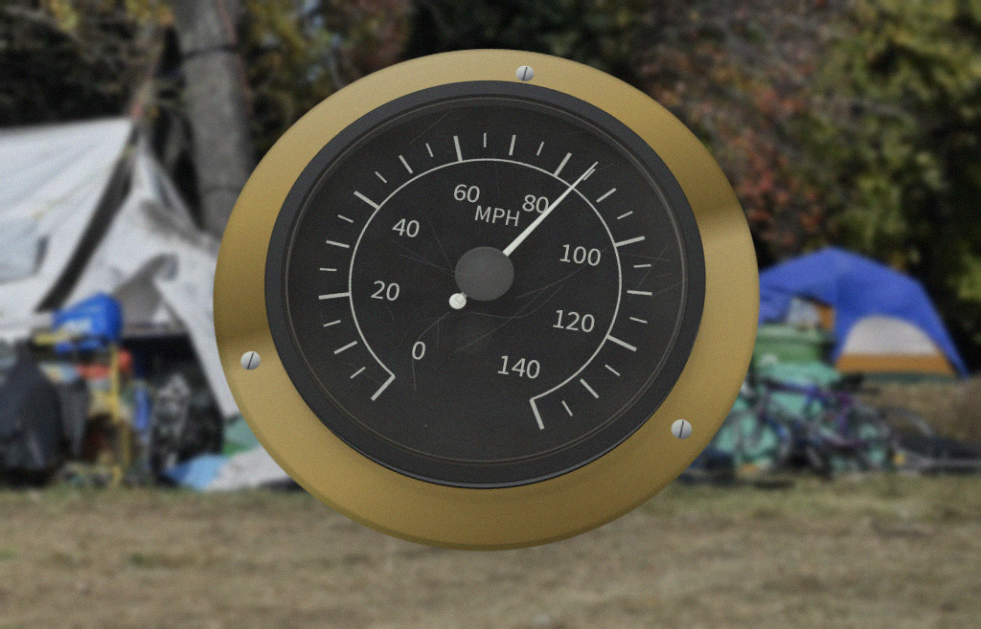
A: 85 mph
